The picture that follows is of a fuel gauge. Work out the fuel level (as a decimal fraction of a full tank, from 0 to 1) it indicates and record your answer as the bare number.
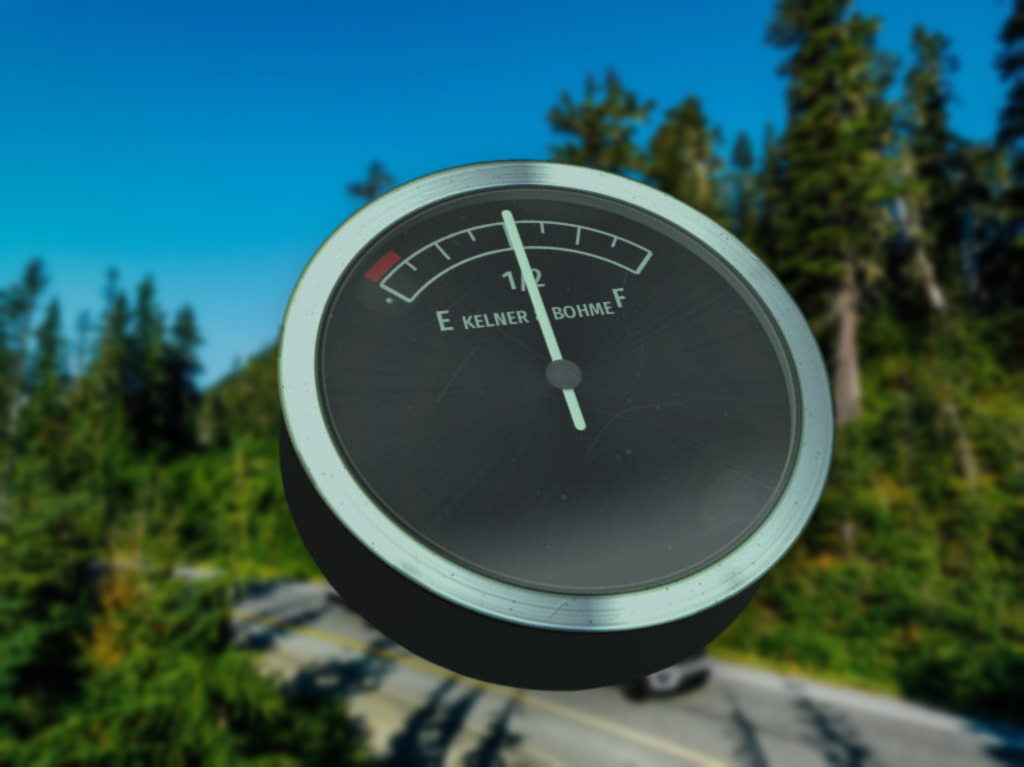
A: 0.5
